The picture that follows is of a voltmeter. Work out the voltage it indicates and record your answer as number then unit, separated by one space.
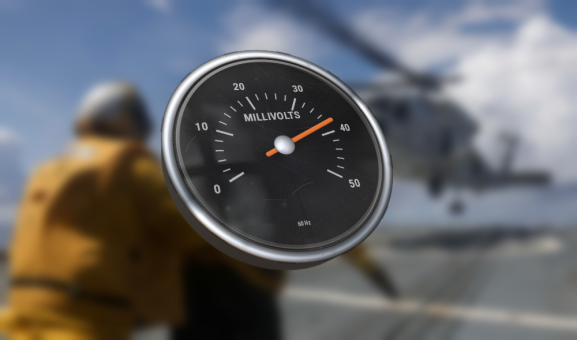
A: 38 mV
